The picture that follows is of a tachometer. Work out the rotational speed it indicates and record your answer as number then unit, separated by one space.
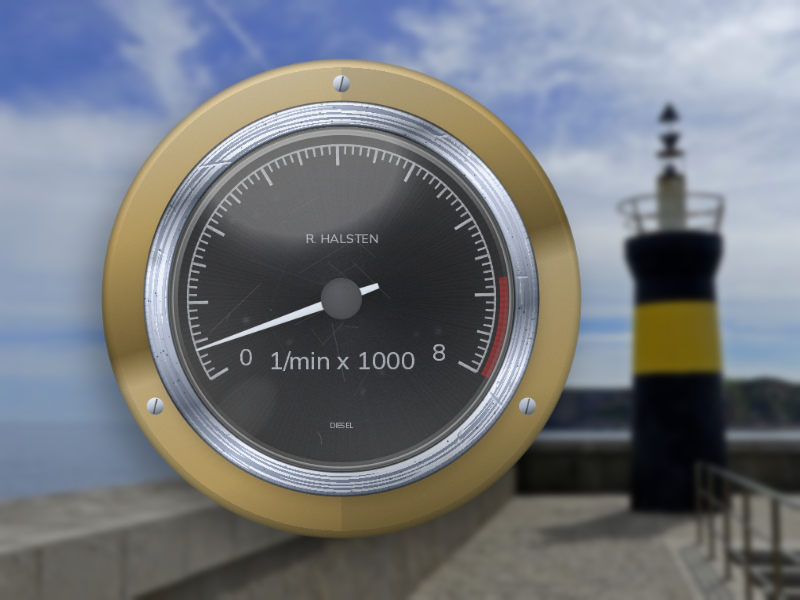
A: 400 rpm
